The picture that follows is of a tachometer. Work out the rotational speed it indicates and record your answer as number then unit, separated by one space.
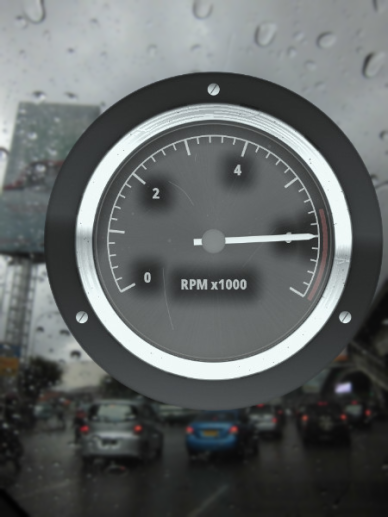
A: 6000 rpm
